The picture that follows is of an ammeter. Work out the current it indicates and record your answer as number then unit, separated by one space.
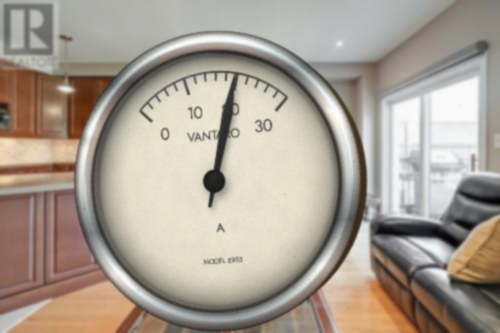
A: 20 A
